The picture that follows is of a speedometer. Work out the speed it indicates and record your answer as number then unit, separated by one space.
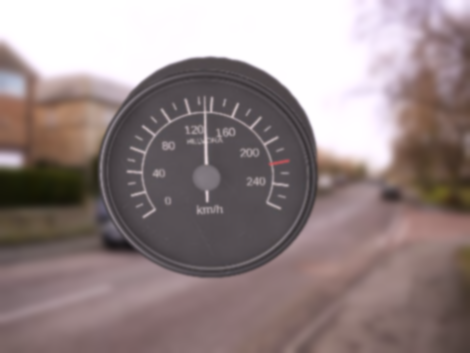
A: 135 km/h
